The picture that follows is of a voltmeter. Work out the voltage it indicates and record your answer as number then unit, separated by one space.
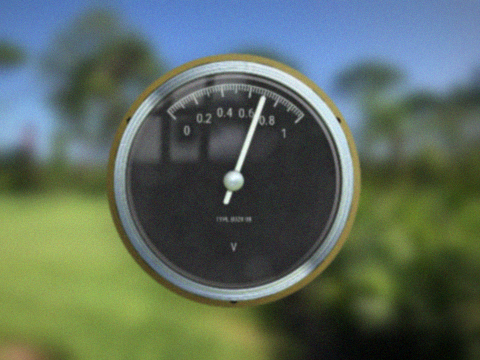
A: 0.7 V
